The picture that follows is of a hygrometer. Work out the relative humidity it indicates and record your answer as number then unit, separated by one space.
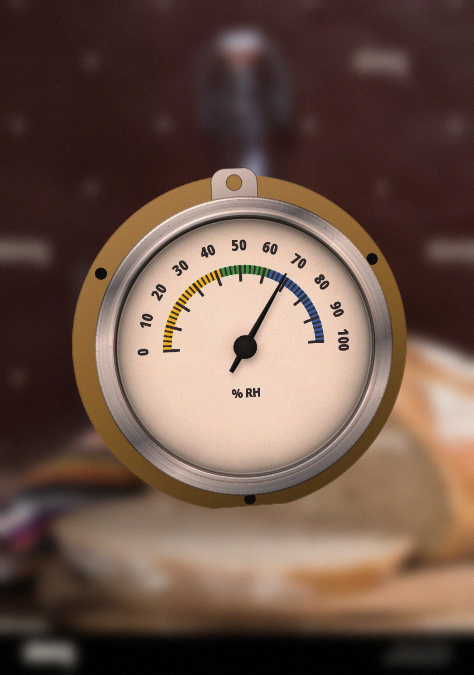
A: 68 %
